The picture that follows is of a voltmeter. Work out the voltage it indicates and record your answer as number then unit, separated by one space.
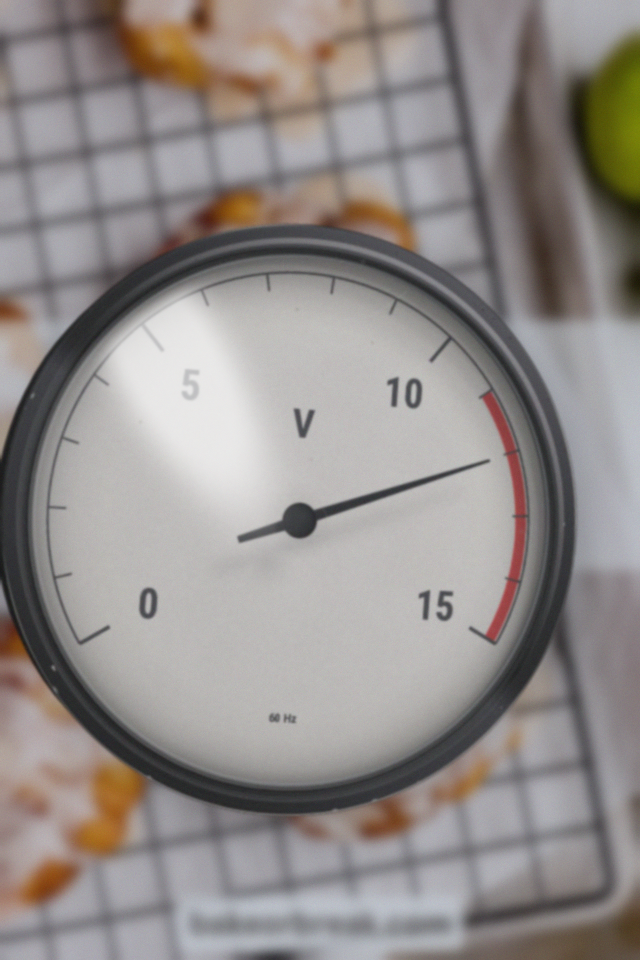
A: 12 V
